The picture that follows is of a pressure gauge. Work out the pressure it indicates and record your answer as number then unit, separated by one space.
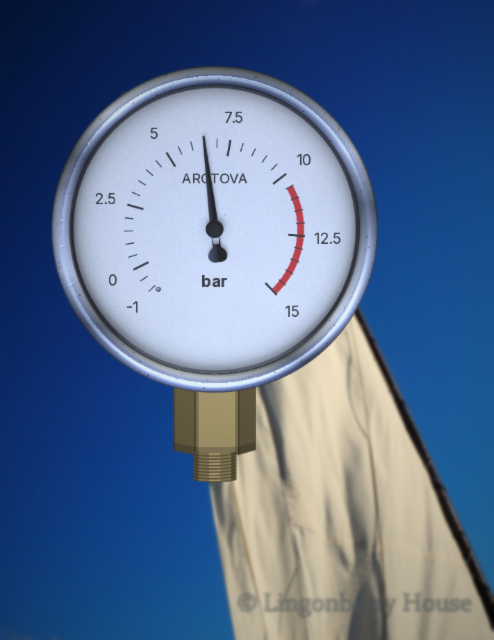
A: 6.5 bar
